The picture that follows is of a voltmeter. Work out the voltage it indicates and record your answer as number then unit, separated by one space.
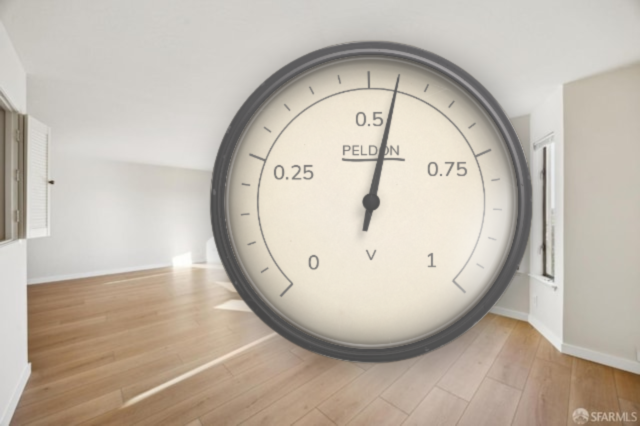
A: 0.55 V
